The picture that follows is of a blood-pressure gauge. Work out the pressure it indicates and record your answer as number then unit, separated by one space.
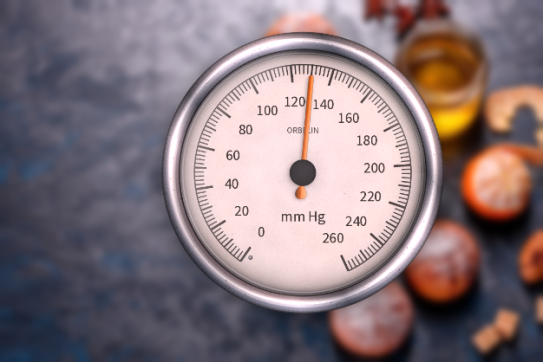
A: 130 mmHg
